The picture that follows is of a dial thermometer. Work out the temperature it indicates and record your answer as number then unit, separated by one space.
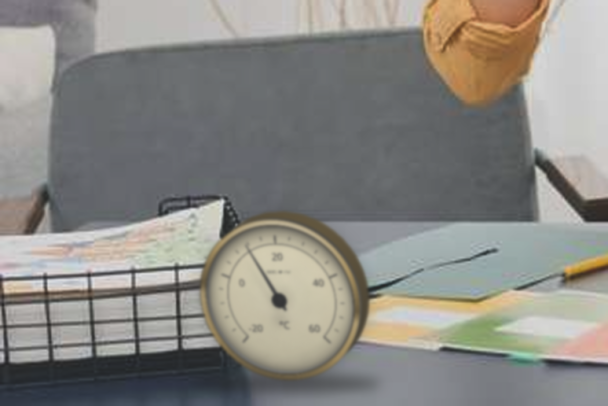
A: 12 °C
